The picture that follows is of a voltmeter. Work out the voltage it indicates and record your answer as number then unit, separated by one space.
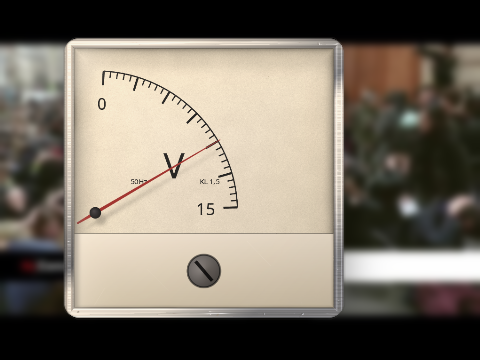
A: 10 V
